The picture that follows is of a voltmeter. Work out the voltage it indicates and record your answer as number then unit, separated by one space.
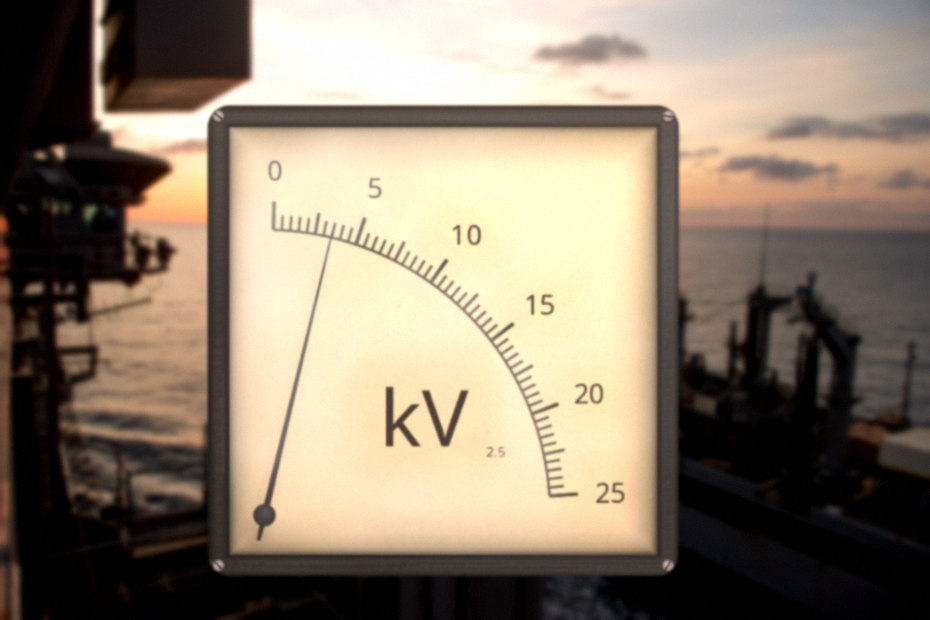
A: 3.5 kV
